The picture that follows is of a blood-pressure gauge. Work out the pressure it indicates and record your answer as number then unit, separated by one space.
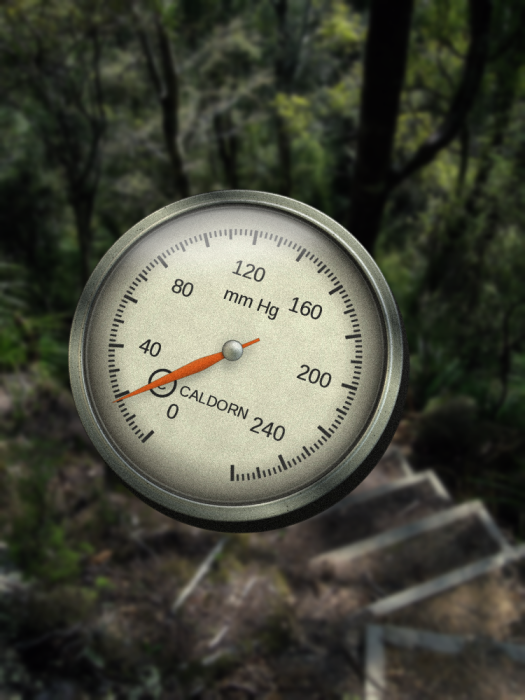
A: 18 mmHg
